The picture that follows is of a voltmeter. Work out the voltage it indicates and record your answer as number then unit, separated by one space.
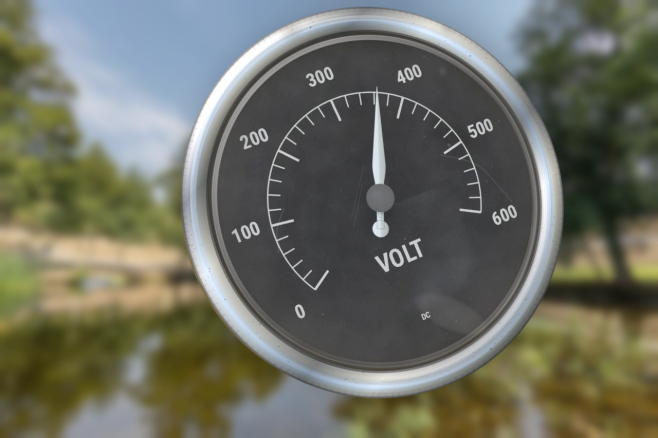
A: 360 V
